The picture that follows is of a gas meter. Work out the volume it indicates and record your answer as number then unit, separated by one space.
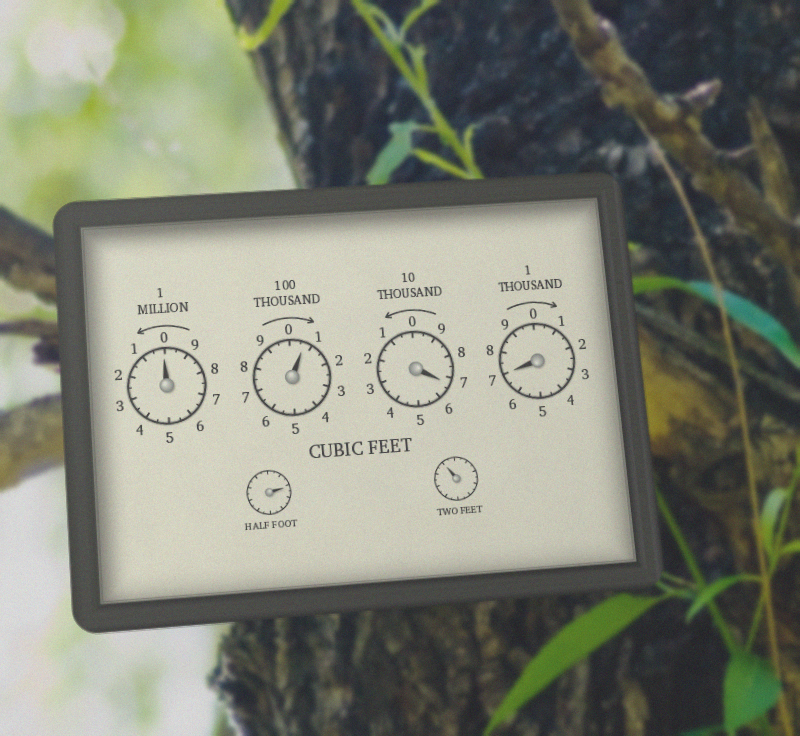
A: 6700 ft³
